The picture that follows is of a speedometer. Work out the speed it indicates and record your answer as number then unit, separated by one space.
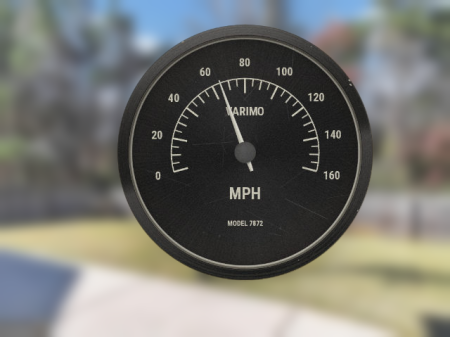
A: 65 mph
